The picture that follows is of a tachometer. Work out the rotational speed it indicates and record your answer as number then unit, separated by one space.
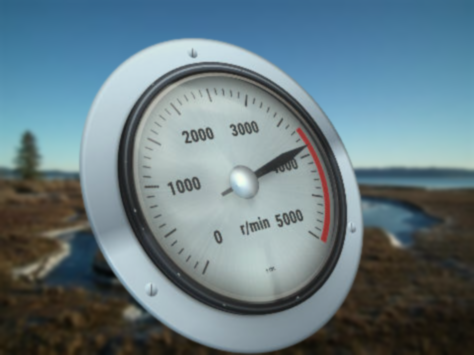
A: 3900 rpm
